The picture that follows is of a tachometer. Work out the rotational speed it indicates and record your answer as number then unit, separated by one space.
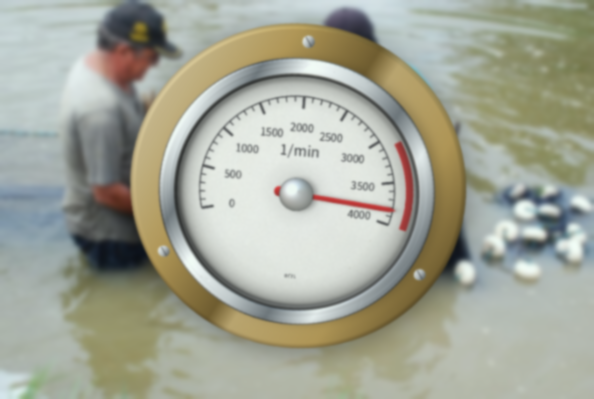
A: 3800 rpm
